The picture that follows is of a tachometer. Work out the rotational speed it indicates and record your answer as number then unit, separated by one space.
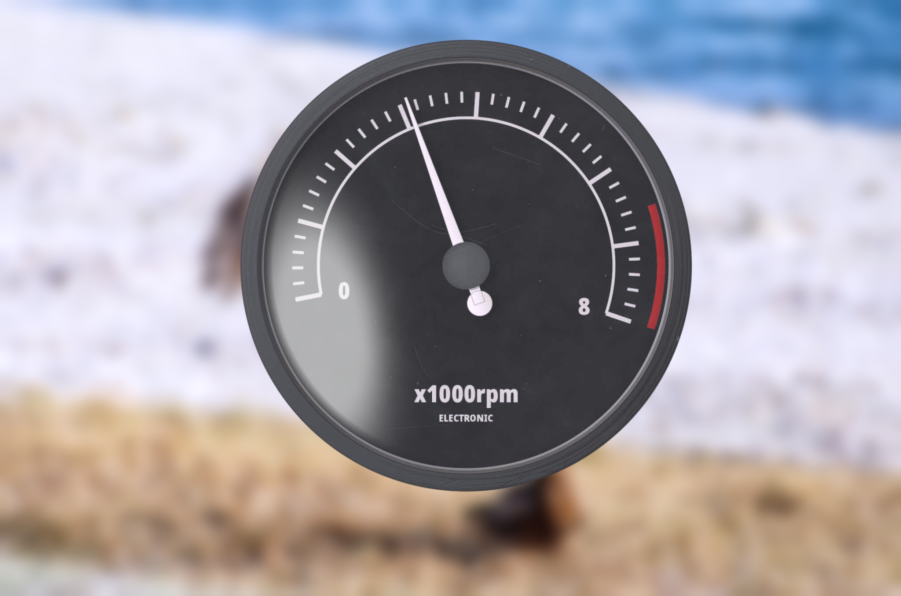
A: 3100 rpm
